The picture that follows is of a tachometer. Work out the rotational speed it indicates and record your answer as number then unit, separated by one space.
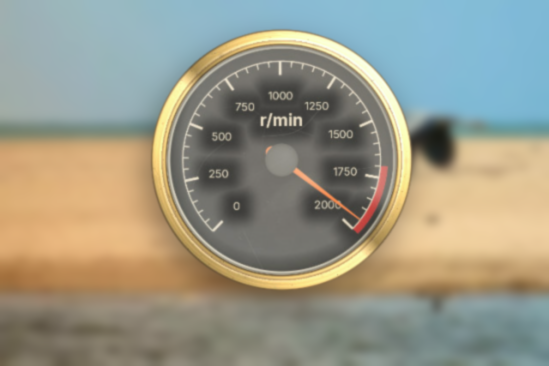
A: 1950 rpm
